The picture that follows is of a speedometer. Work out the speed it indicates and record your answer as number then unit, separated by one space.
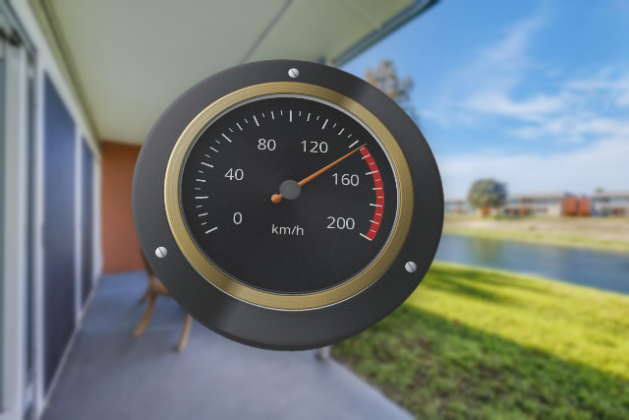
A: 145 km/h
